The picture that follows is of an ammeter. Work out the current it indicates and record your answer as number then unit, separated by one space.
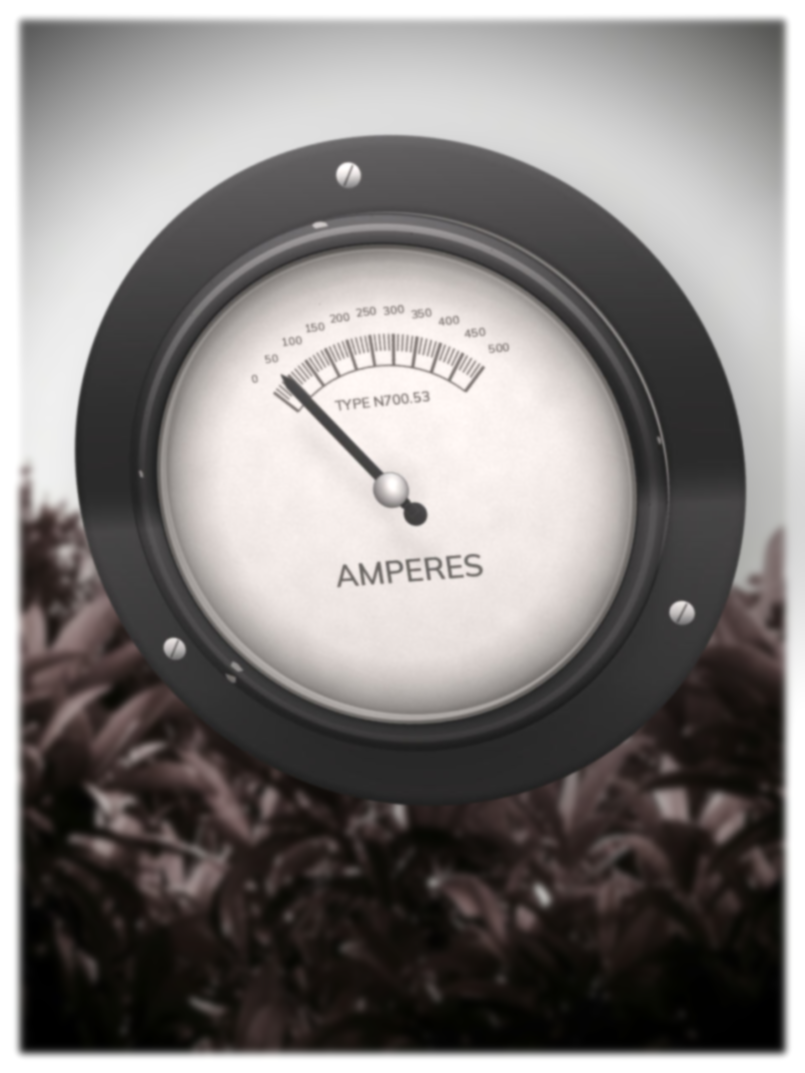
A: 50 A
